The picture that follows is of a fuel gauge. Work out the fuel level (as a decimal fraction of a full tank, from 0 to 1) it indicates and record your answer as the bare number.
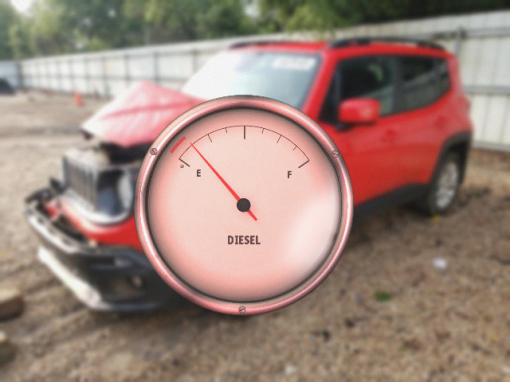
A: 0.125
